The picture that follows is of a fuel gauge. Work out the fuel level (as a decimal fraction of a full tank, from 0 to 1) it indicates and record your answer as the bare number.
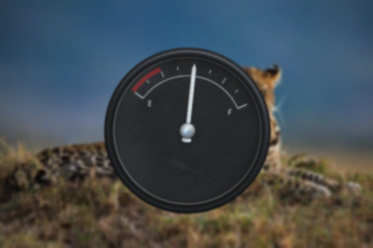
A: 0.5
